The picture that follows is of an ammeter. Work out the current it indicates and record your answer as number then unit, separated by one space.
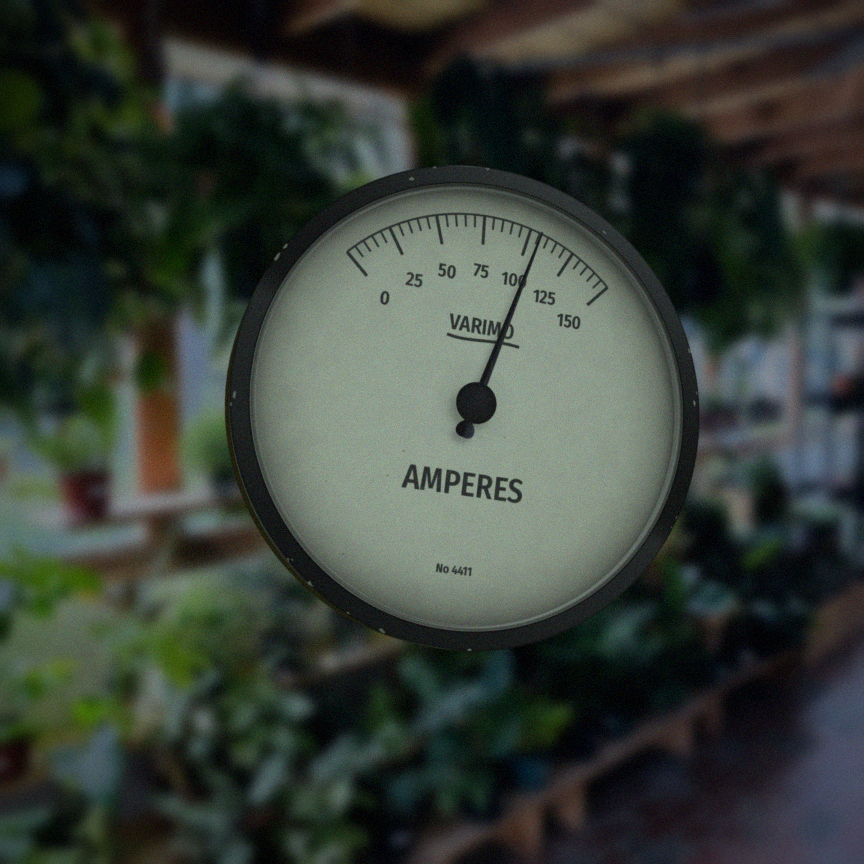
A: 105 A
